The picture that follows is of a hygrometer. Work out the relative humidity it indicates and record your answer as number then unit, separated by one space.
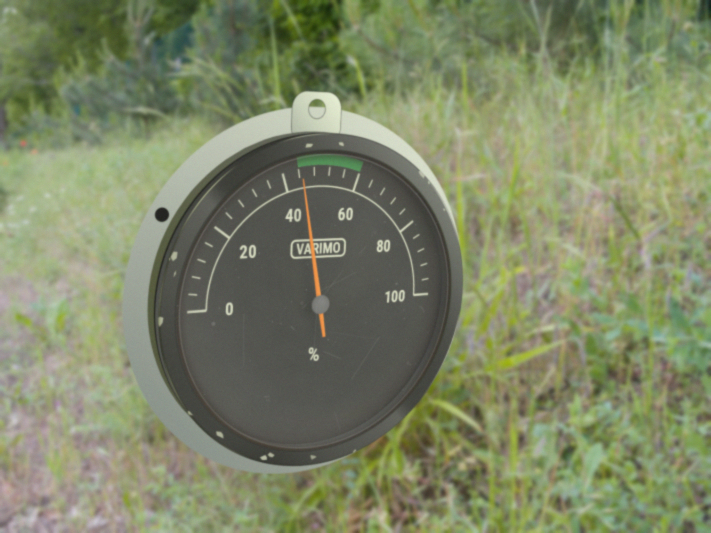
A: 44 %
